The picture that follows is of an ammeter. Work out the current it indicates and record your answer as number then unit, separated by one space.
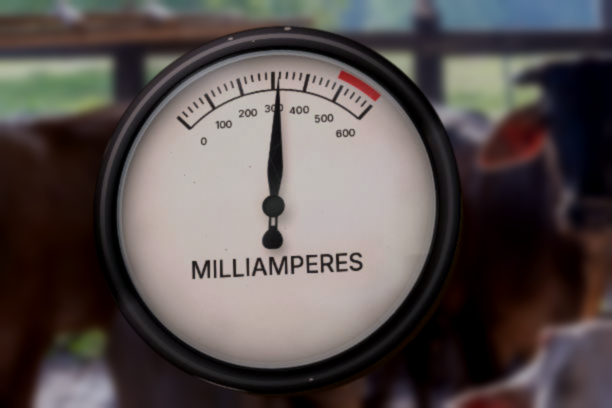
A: 320 mA
